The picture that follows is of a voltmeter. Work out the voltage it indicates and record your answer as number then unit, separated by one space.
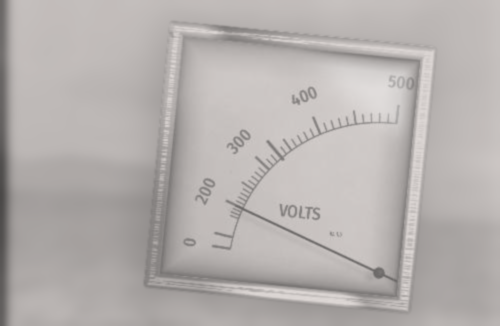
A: 200 V
